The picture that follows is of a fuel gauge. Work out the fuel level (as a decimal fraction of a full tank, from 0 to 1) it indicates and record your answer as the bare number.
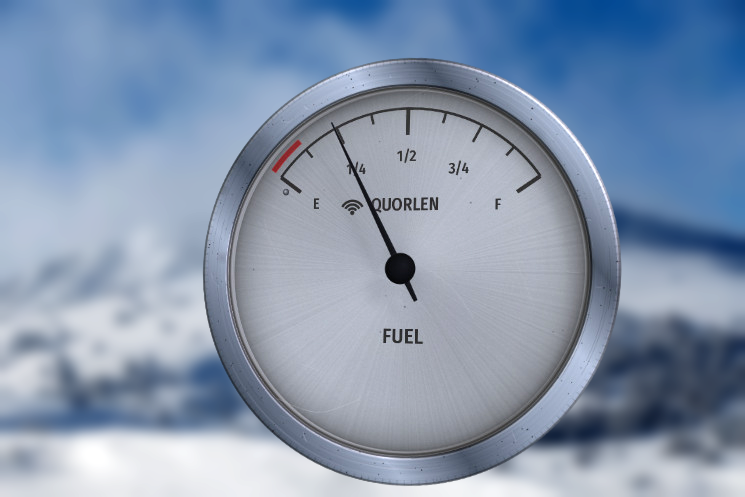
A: 0.25
